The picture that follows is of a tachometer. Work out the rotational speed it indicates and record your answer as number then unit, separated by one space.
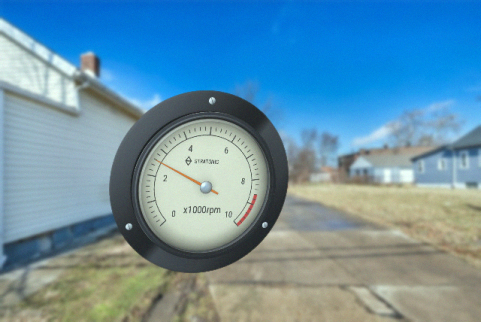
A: 2600 rpm
